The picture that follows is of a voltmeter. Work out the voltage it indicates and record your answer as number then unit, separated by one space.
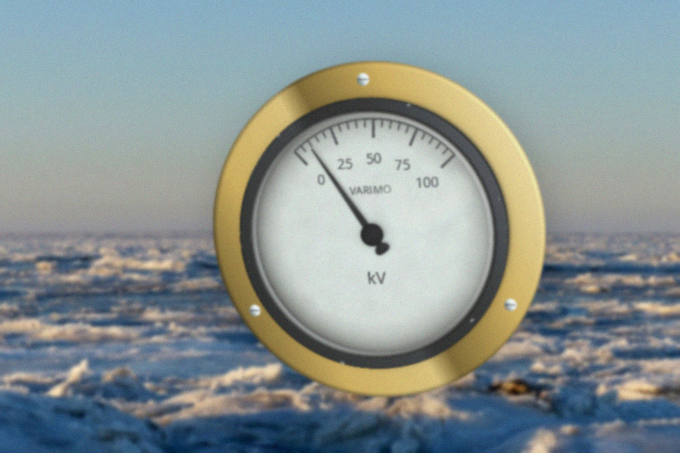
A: 10 kV
